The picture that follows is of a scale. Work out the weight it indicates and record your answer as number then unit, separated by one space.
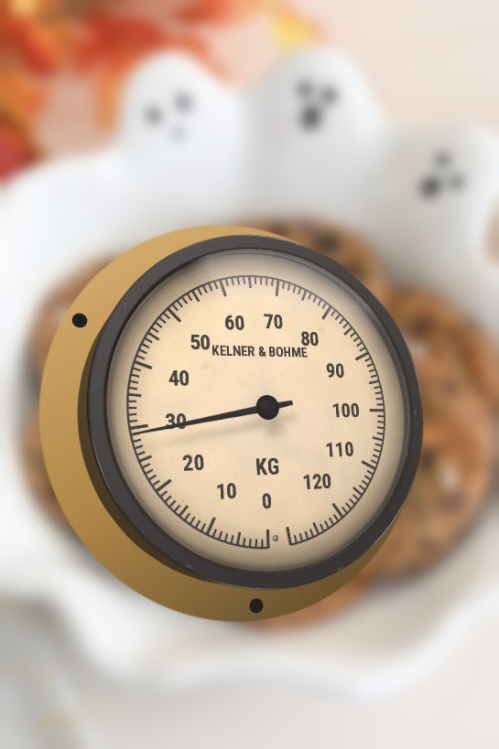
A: 29 kg
